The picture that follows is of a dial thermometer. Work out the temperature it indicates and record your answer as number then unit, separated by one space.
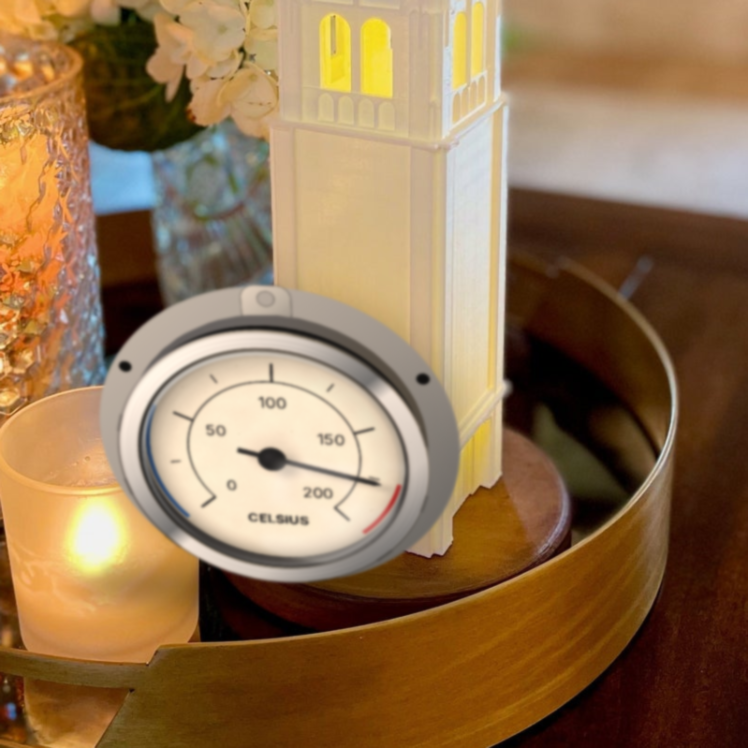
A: 175 °C
